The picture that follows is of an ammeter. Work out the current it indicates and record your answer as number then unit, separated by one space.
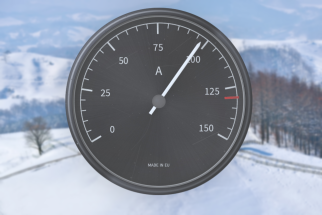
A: 97.5 A
